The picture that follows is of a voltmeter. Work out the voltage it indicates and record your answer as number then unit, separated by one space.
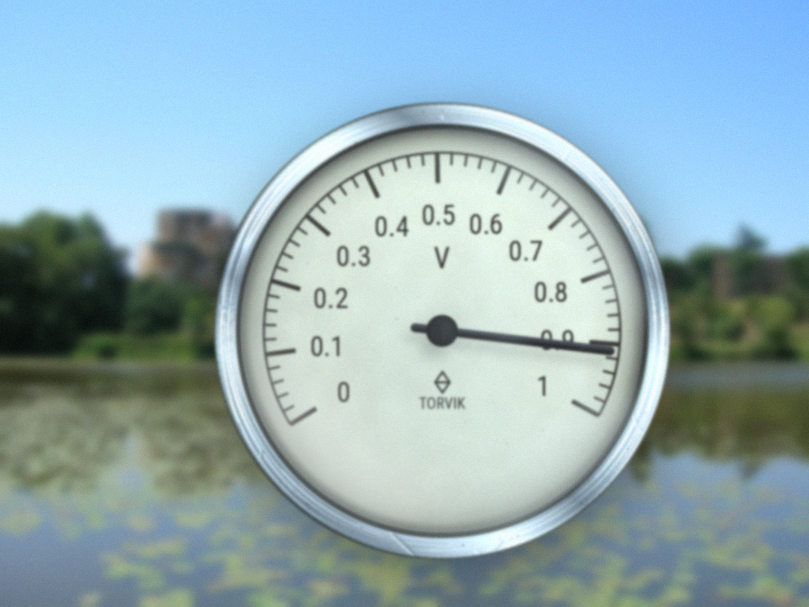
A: 0.91 V
